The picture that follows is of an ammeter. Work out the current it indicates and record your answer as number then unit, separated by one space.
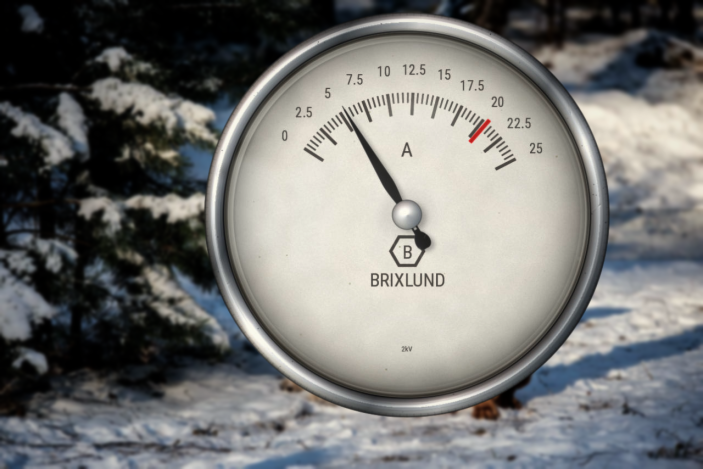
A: 5.5 A
